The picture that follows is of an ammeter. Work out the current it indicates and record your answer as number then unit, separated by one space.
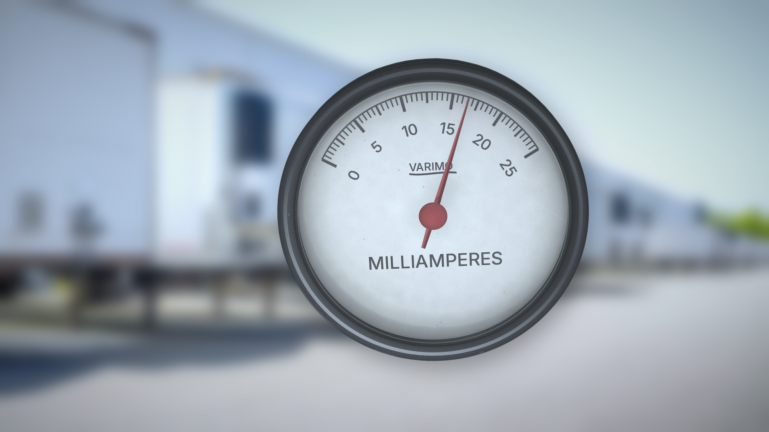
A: 16.5 mA
